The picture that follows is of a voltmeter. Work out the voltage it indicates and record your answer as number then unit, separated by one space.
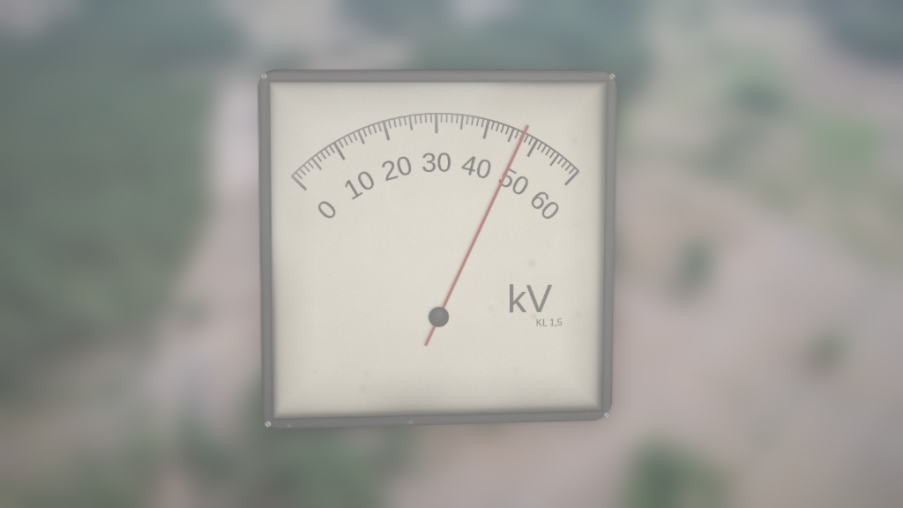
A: 47 kV
